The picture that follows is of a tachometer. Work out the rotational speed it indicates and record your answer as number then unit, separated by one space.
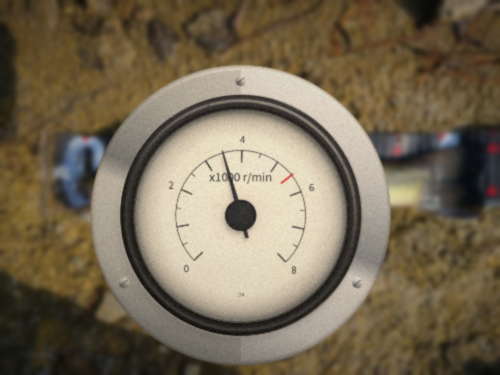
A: 3500 rpm
